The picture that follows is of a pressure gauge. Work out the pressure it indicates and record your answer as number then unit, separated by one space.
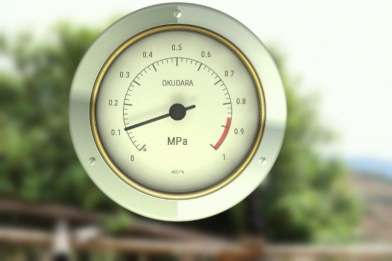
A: 0.1 MPa
